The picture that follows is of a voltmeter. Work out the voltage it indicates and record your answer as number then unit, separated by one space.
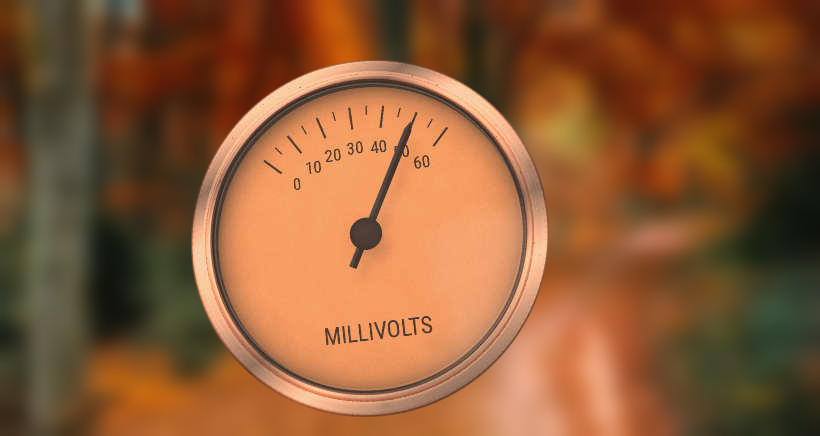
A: 50 mV
